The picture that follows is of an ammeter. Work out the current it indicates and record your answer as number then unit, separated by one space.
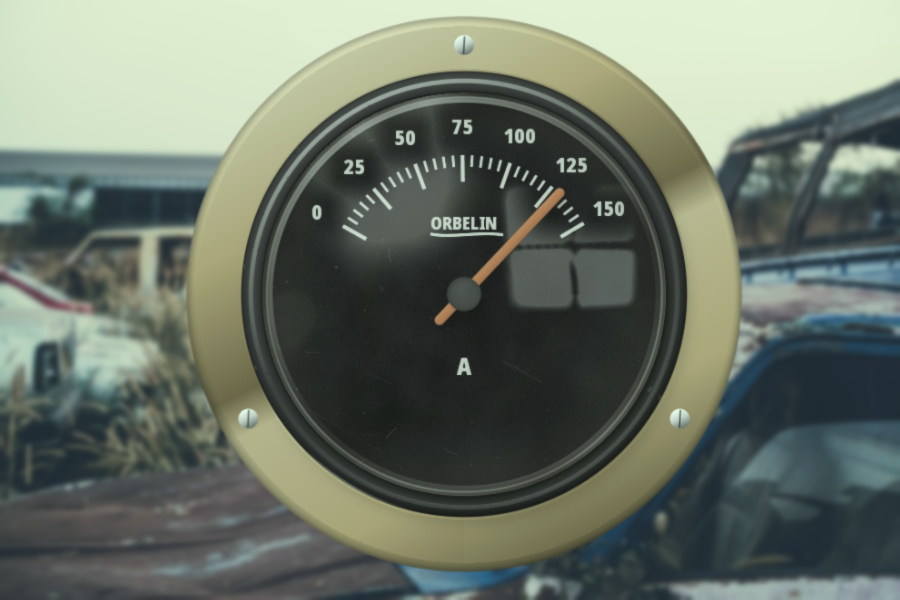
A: 130 A
